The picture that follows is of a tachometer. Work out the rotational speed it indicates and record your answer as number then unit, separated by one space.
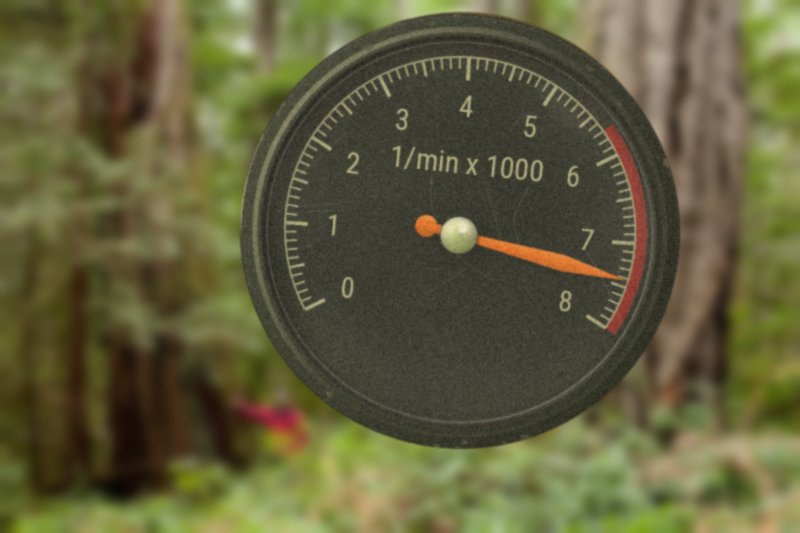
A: 7400 rpm
